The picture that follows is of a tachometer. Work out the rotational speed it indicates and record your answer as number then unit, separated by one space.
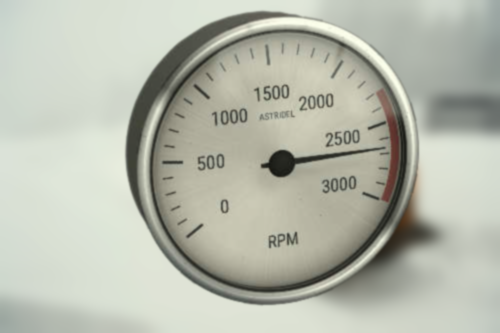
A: 2650 rpm
